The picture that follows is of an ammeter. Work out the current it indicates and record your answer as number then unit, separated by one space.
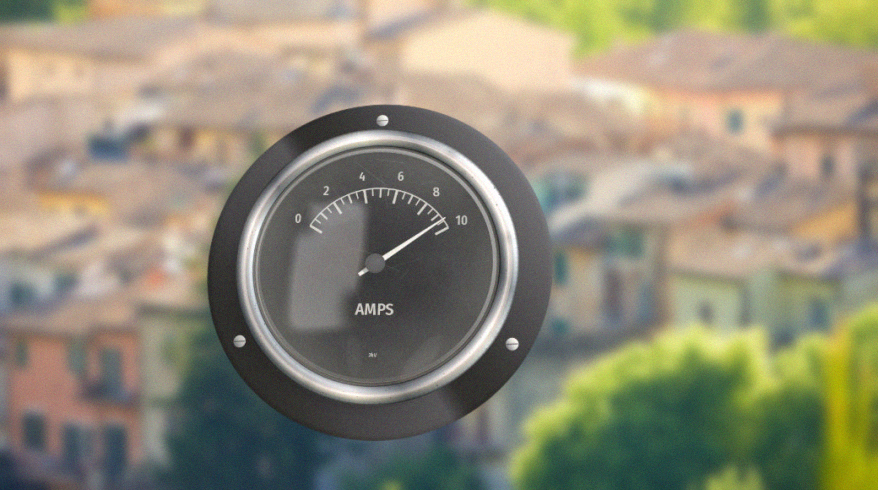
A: 9.5 A
